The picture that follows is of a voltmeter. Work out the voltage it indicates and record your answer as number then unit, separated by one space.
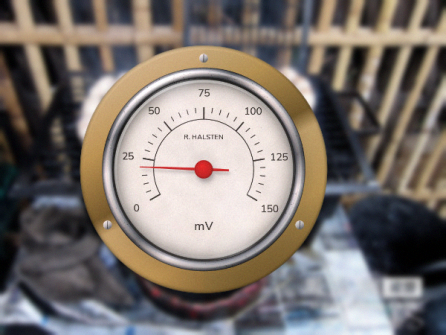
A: 20 mV
